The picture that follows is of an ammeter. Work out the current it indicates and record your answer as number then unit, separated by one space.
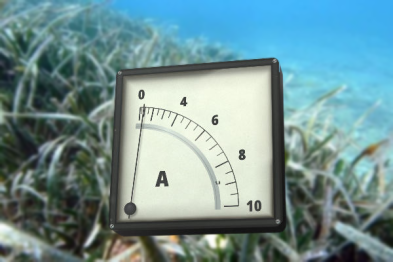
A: 1 A
